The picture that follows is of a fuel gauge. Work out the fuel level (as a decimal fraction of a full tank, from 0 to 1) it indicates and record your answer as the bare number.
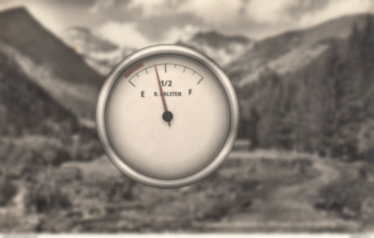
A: 0.375
